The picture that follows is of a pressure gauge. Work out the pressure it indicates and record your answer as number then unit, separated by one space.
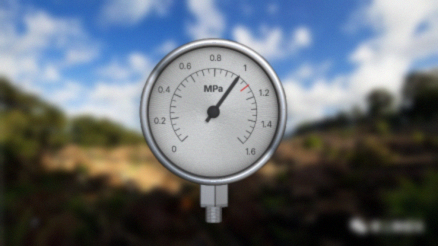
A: 1 MPa
